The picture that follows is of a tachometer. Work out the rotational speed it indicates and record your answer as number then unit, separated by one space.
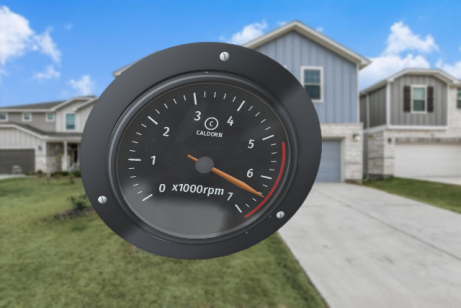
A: 6400 rpm
